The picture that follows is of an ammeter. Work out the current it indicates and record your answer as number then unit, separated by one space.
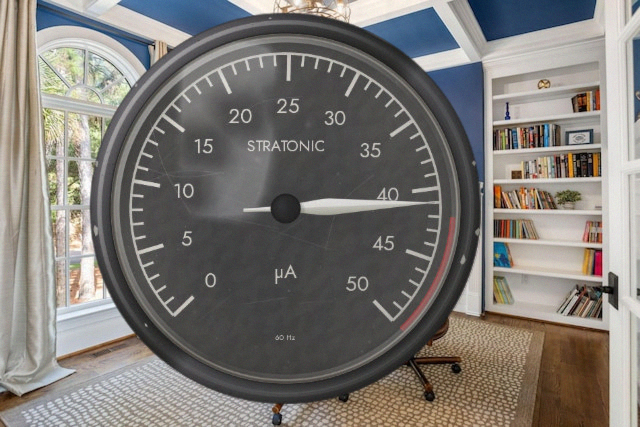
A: 41 µA
